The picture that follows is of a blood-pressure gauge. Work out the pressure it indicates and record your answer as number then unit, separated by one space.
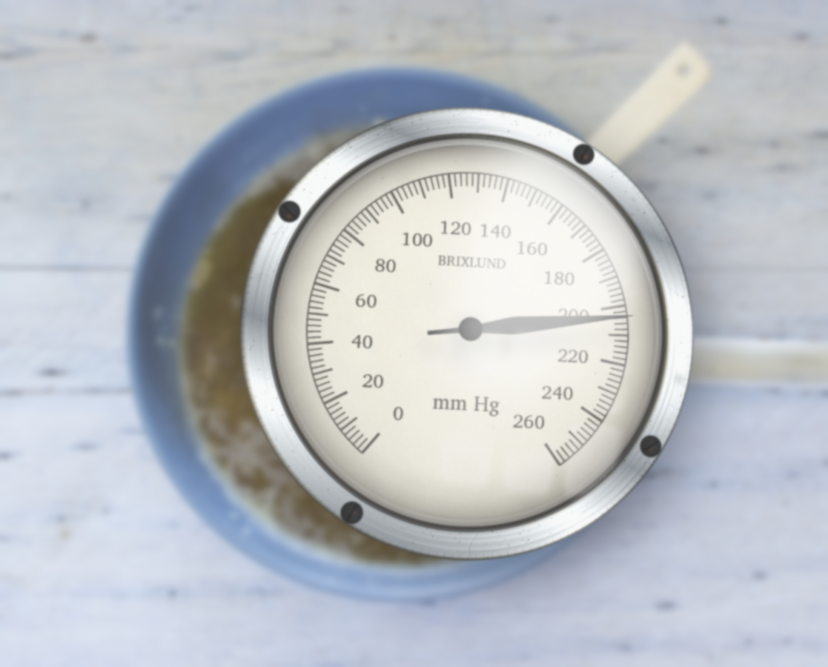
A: 204 mmHg
